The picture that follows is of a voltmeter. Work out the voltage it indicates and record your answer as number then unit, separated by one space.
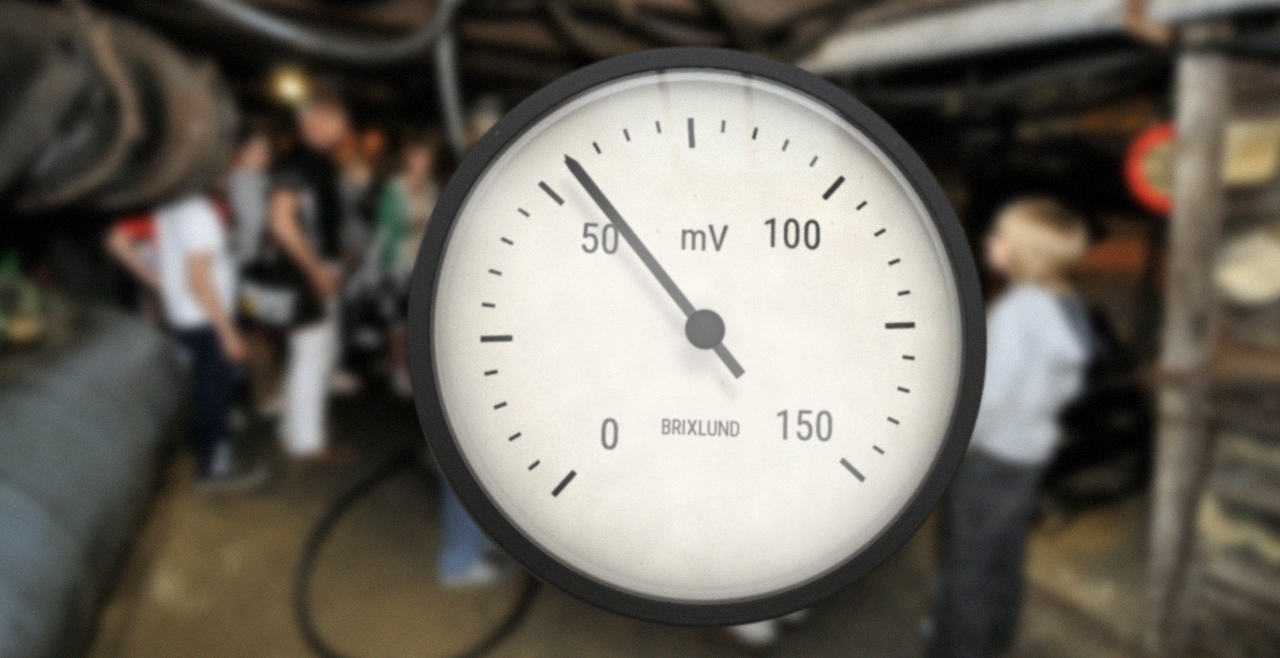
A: 55 mV
